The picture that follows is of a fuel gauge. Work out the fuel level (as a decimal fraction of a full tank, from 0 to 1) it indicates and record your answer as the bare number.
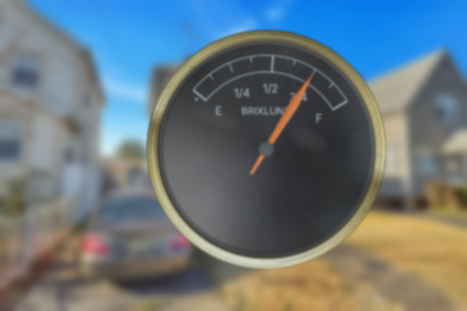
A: 0.75
